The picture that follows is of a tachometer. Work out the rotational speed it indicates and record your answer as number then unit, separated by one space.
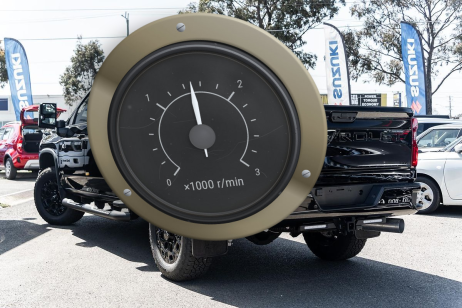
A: 1500 rpm
